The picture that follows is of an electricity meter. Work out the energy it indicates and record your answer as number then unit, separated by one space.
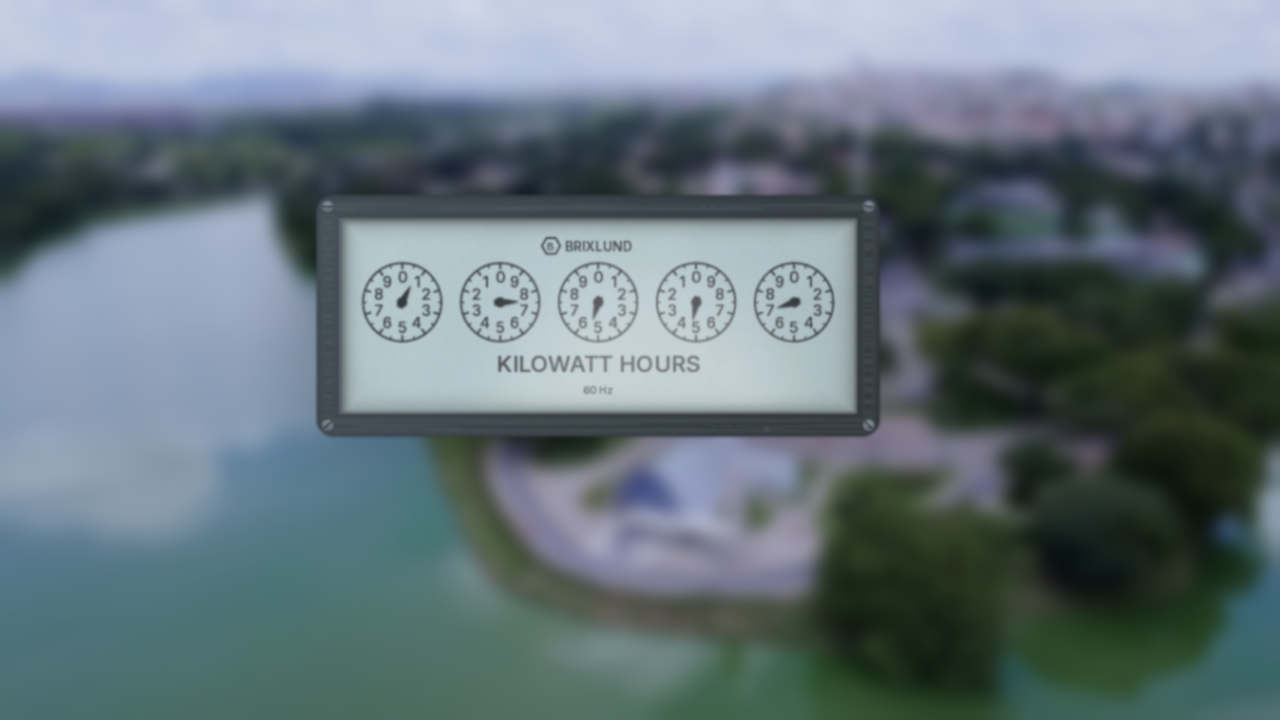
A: 7547 kWh
